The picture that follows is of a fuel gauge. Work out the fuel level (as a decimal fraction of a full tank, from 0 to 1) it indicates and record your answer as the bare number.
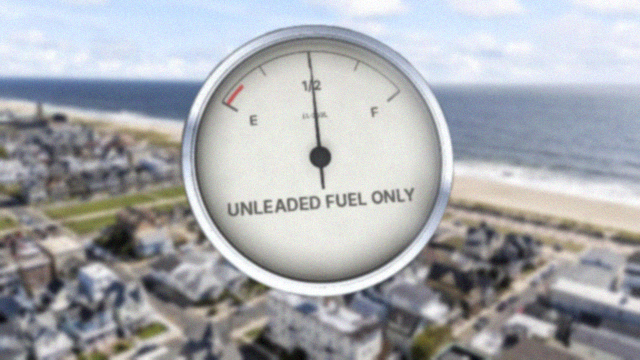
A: 0.5
